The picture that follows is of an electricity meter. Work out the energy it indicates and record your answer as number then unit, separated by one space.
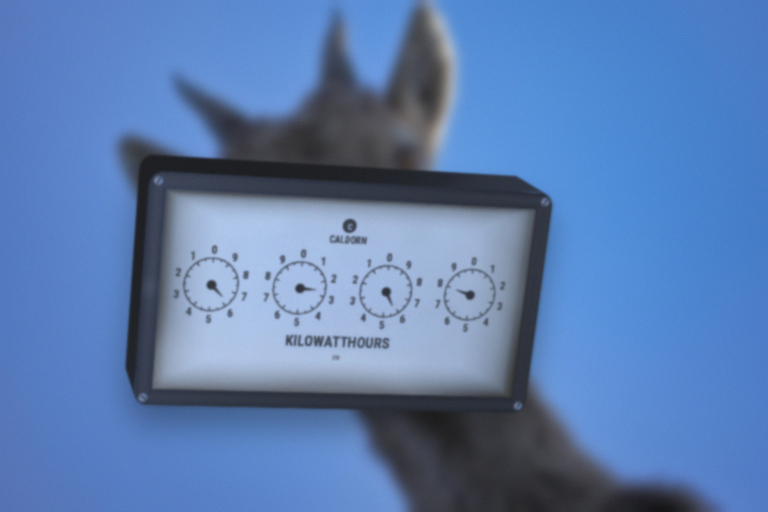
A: 6258 kWh
